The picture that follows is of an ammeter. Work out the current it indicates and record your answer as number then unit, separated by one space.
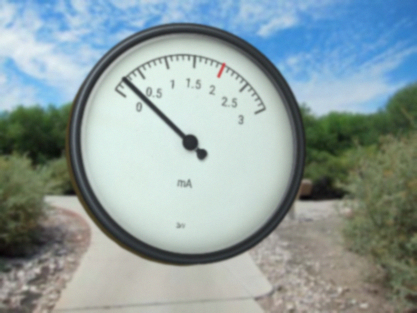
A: 0.2 mA
